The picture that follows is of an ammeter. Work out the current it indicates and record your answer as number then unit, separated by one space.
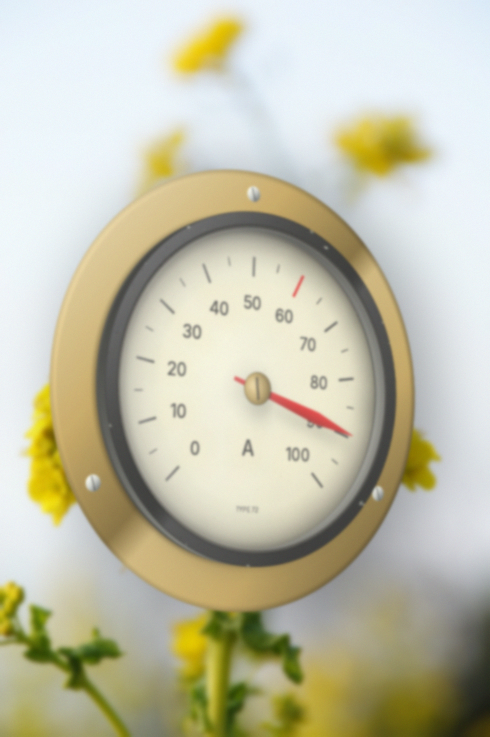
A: 90 A
